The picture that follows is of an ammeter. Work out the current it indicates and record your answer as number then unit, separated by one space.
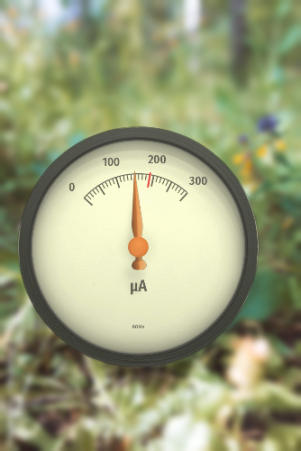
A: 150 µA
